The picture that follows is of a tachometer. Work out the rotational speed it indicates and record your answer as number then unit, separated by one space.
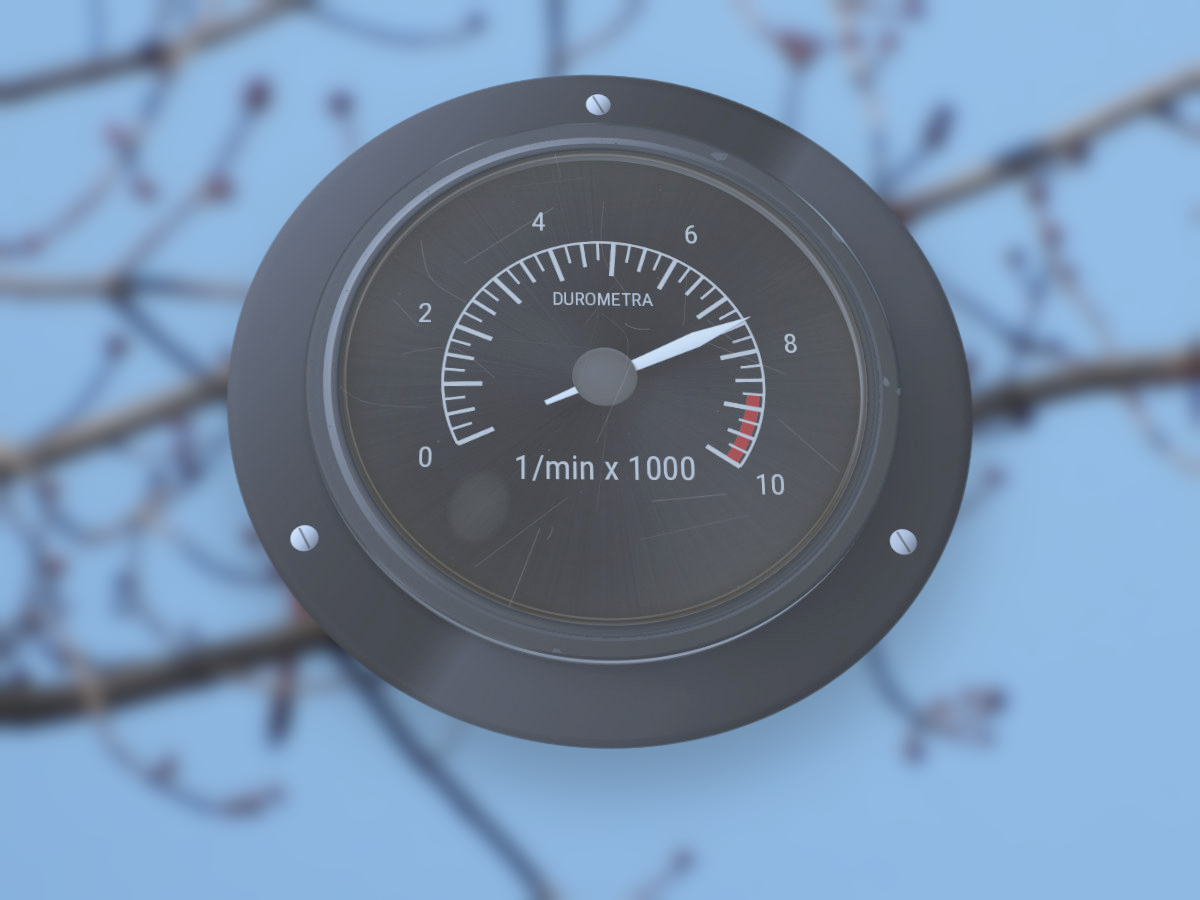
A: 7500 rpm
